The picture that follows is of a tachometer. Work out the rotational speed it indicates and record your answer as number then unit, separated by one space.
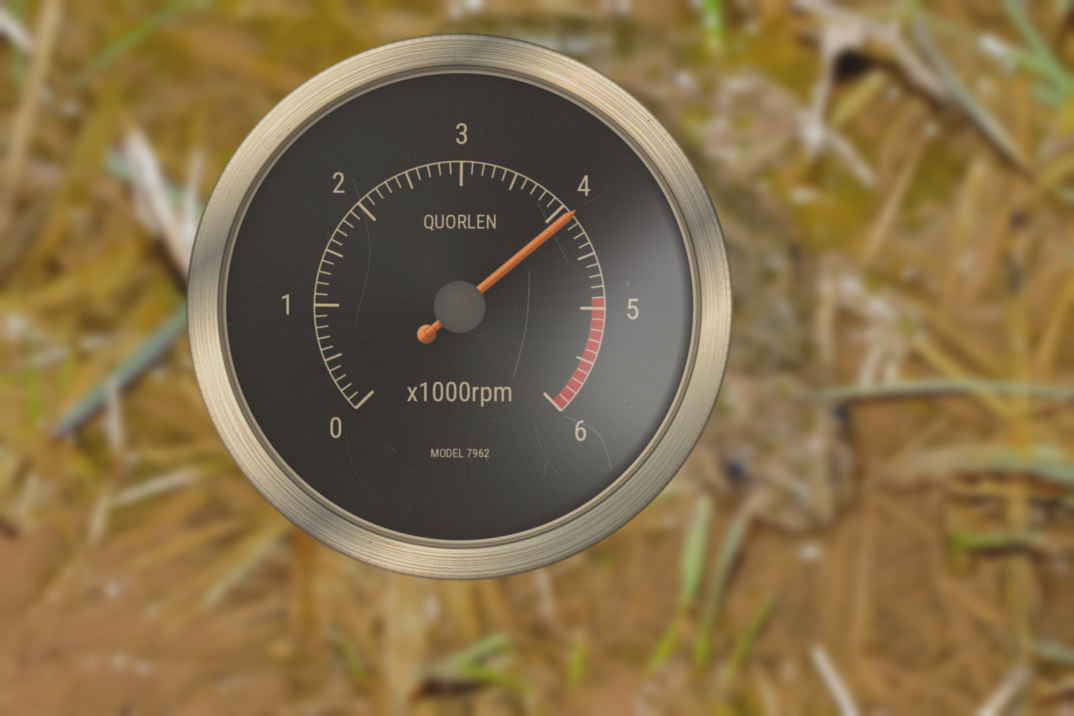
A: 4100 rpm
